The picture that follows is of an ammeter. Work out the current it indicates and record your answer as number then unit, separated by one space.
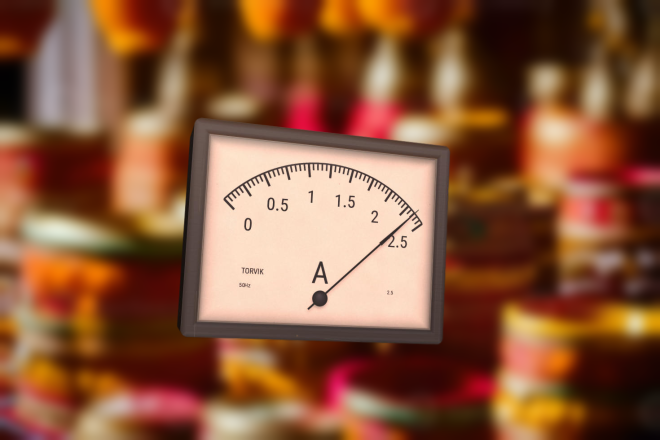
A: 2.35 A
